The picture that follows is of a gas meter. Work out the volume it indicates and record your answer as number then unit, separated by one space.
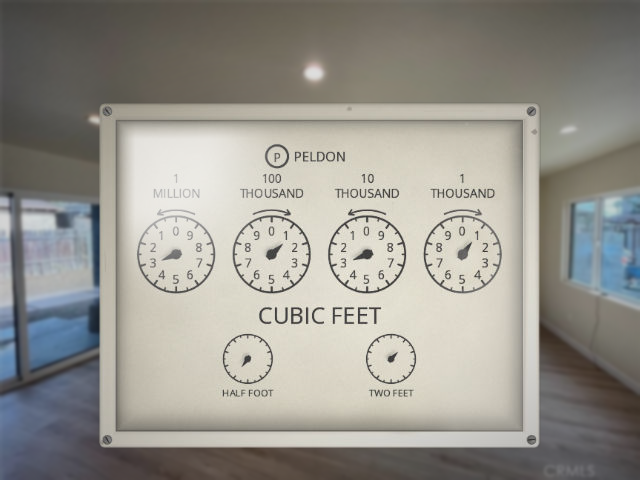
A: 313100 ft³
